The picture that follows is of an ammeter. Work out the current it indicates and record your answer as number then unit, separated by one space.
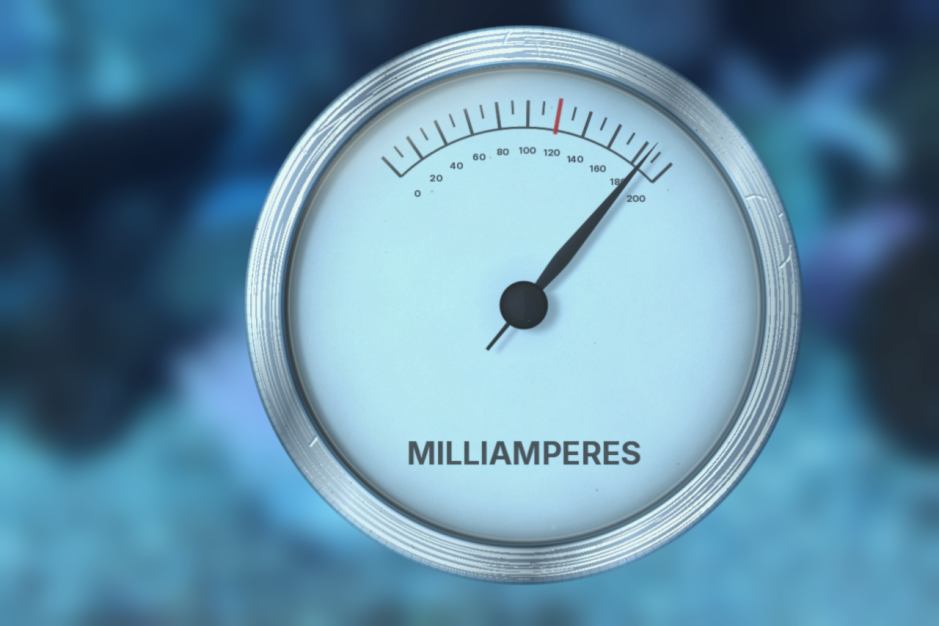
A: 185 mA
